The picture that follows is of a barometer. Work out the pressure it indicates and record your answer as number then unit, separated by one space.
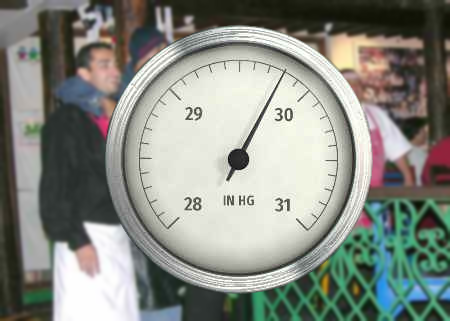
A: 29.8 inHg
